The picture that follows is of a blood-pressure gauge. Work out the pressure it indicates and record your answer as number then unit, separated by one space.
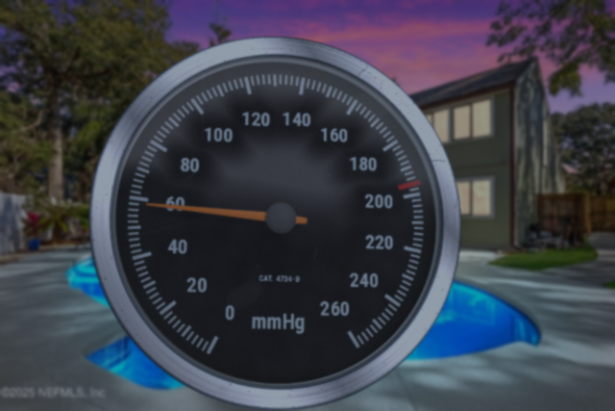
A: 58 mmHg
